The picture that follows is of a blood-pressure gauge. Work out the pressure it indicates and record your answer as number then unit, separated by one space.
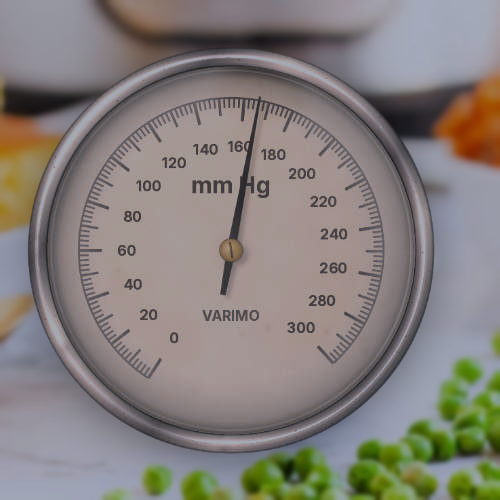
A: 166 mmHg
